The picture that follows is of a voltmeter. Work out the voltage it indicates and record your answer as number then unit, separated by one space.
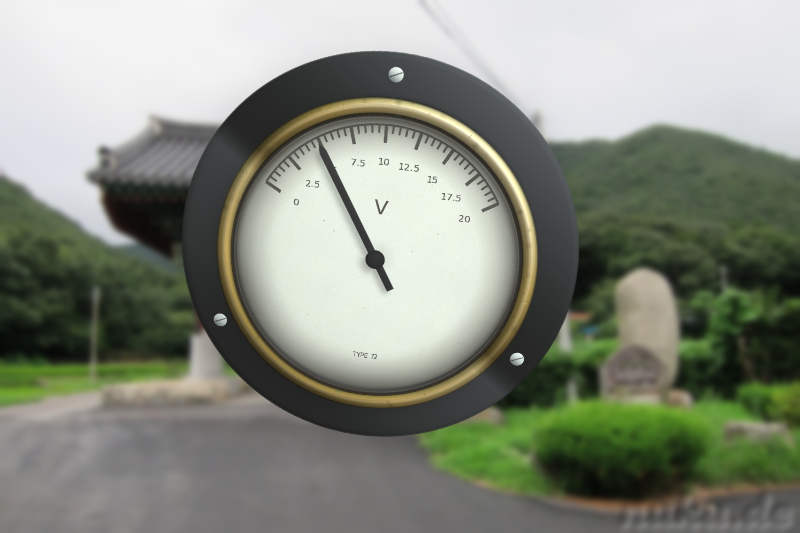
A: 5 V
